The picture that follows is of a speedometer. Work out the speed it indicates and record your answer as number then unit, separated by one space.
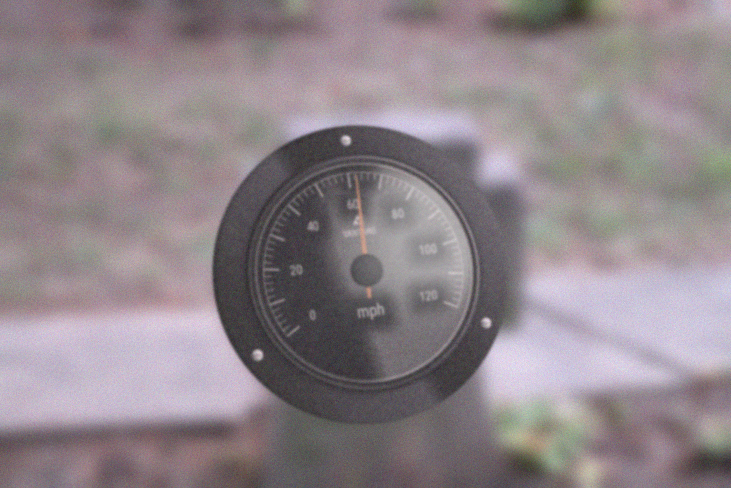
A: 62 mph
